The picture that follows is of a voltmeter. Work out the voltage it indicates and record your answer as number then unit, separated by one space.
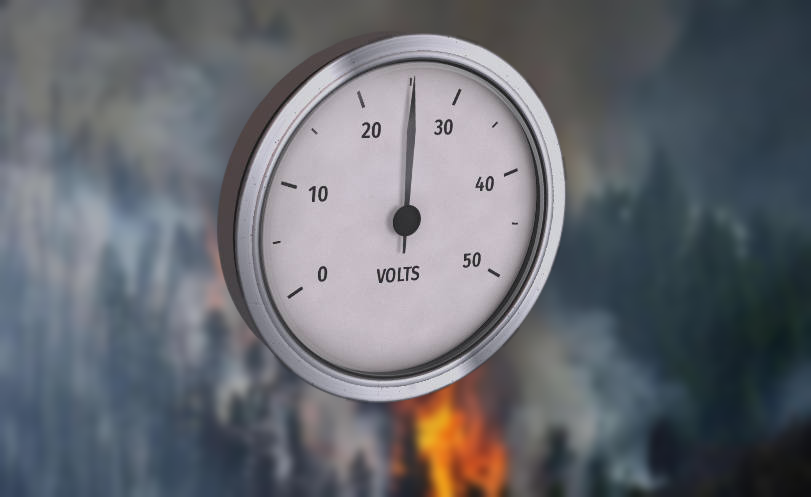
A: 25 V
